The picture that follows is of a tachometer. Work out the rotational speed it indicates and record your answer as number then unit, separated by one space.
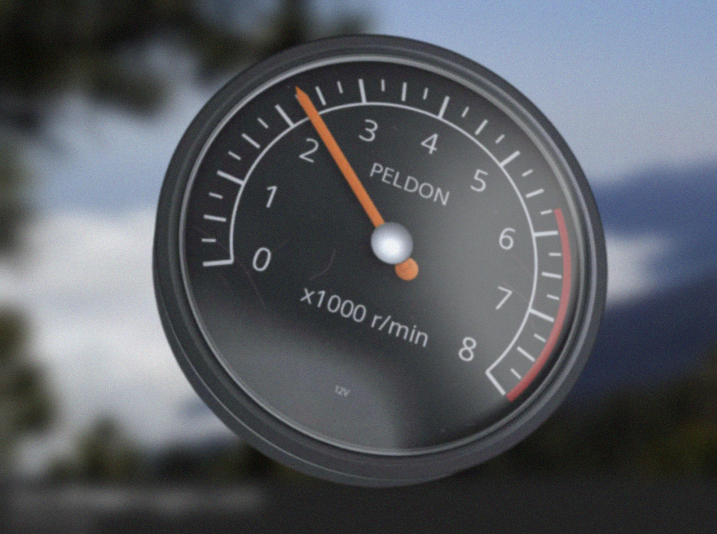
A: 2250 rpm
